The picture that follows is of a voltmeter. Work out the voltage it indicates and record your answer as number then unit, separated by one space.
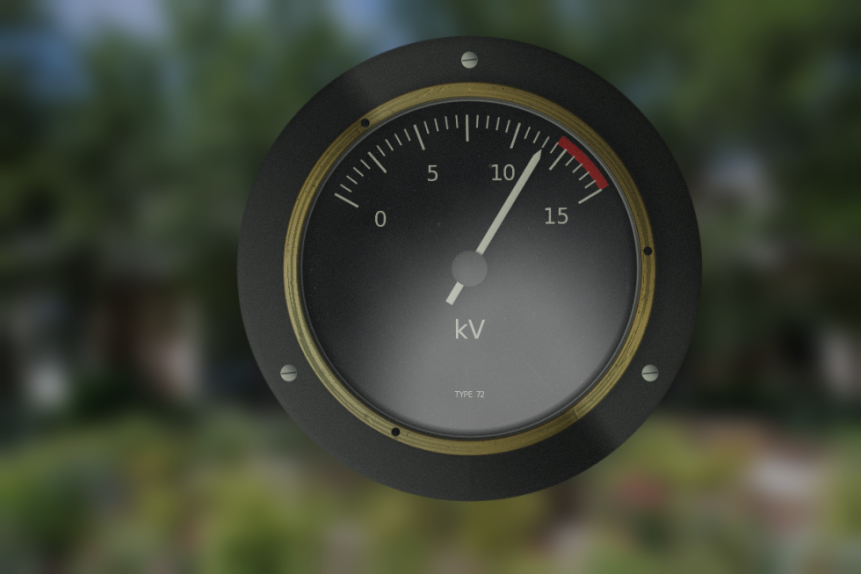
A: 11.5 kV
